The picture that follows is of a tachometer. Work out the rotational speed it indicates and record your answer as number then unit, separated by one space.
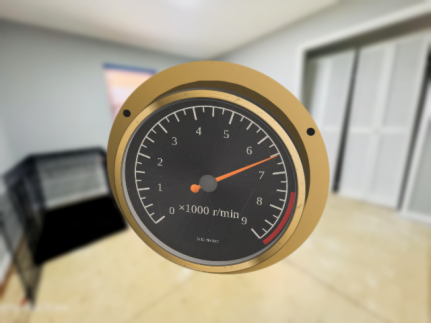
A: 6500 rpm
